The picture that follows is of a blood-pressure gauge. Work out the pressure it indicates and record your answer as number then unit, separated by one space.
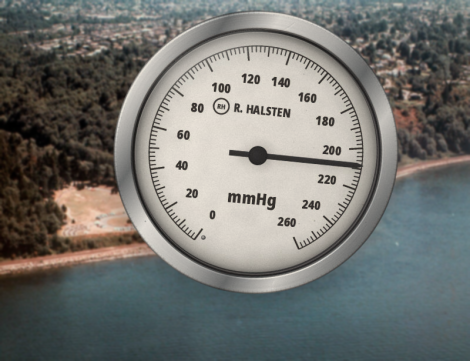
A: 208 mmHg
